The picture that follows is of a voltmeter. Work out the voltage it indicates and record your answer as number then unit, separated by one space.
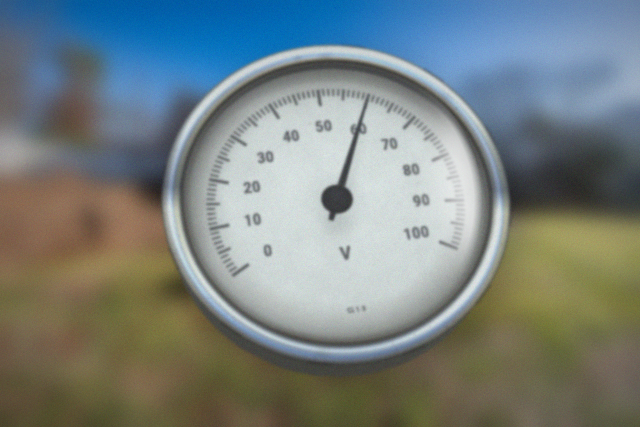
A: 60 V
